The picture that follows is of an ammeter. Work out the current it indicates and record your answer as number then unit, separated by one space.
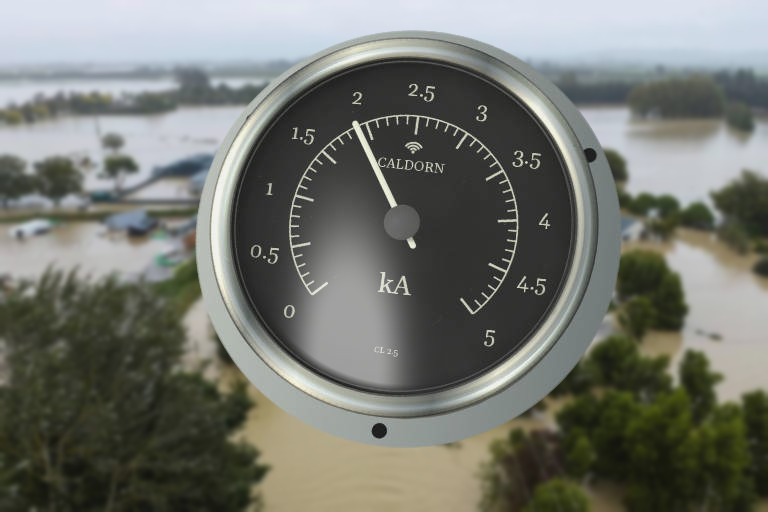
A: 1.9 kA
